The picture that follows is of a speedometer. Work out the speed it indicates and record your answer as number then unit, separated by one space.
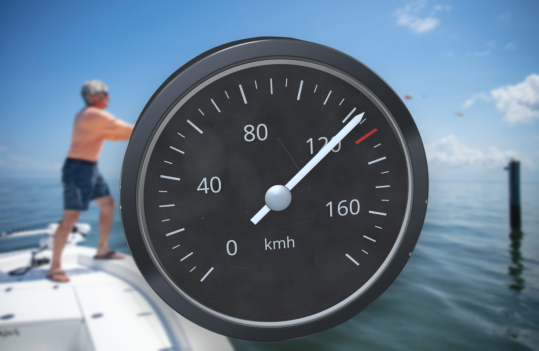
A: 122.5 km/h
